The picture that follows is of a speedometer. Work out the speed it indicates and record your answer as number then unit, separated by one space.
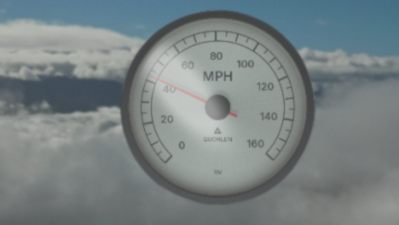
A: 42.5 mph
